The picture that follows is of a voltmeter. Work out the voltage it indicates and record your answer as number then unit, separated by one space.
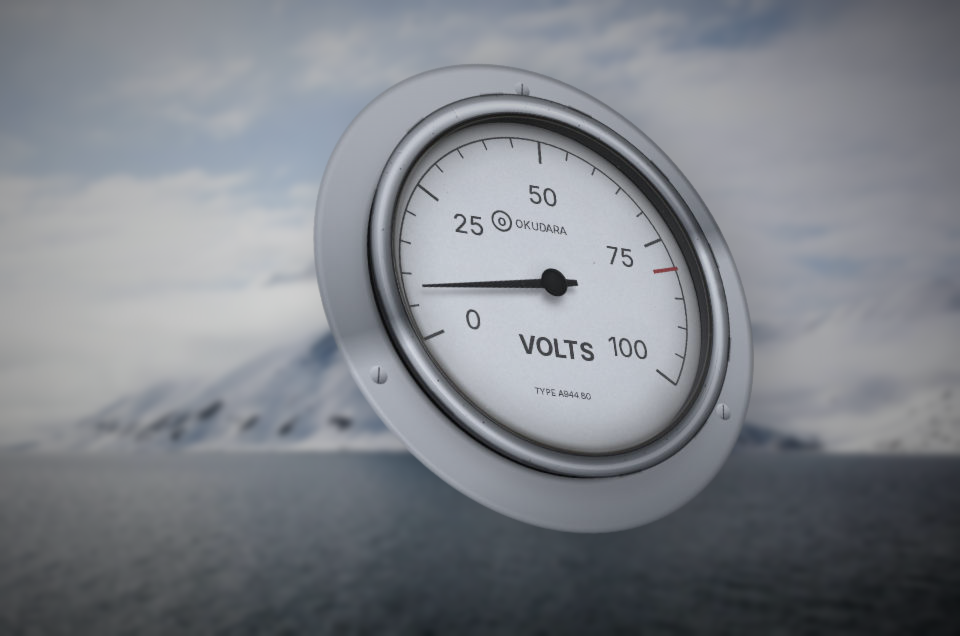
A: 7.5 V
